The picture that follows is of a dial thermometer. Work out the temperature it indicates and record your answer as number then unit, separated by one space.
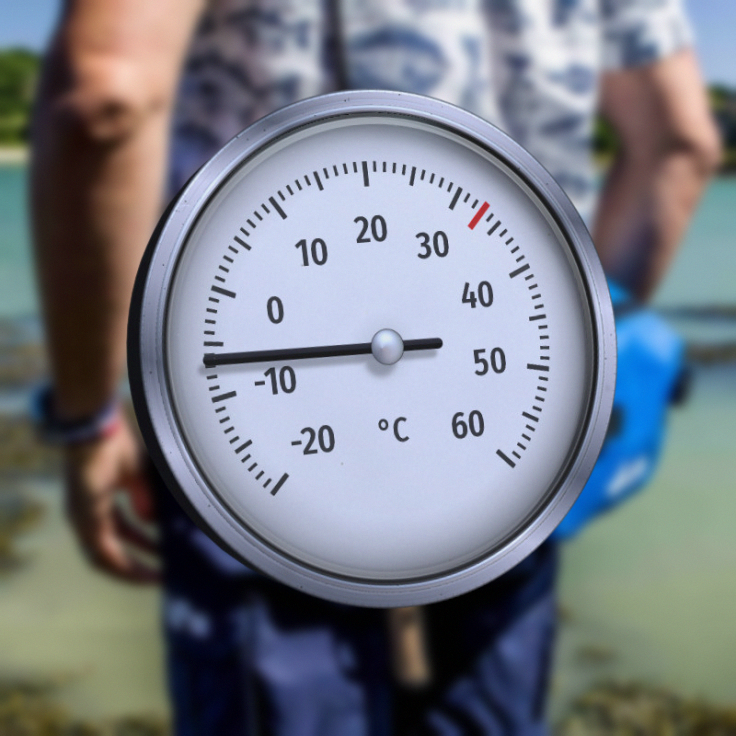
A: -6.5 °C
